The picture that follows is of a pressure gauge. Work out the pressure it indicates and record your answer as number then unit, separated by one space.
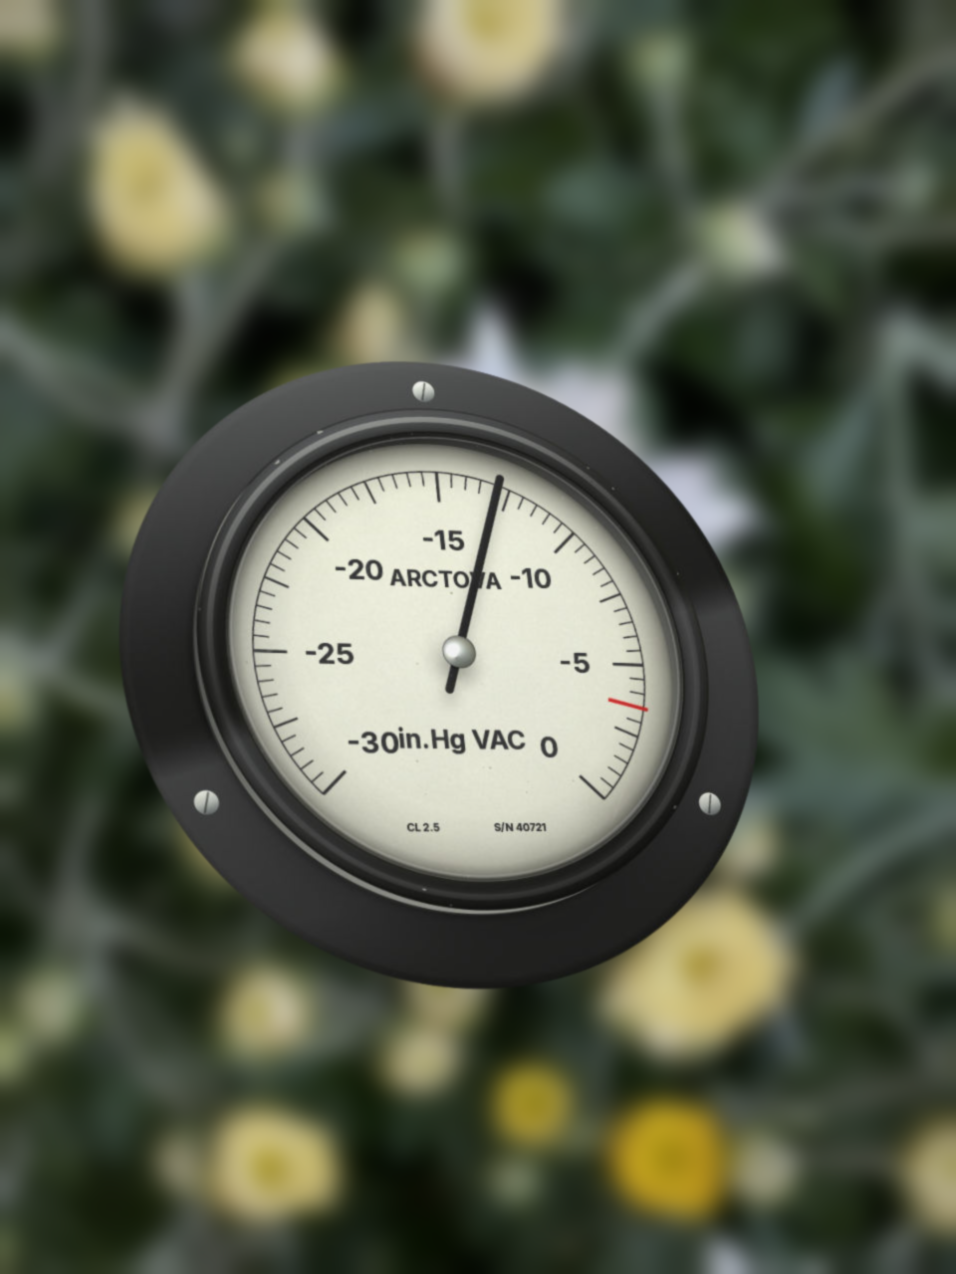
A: -13 inHg
